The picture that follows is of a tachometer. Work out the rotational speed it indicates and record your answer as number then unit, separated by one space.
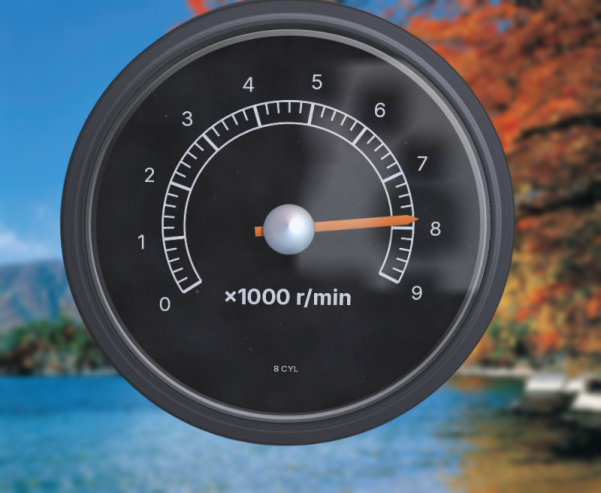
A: 7800 rpm
